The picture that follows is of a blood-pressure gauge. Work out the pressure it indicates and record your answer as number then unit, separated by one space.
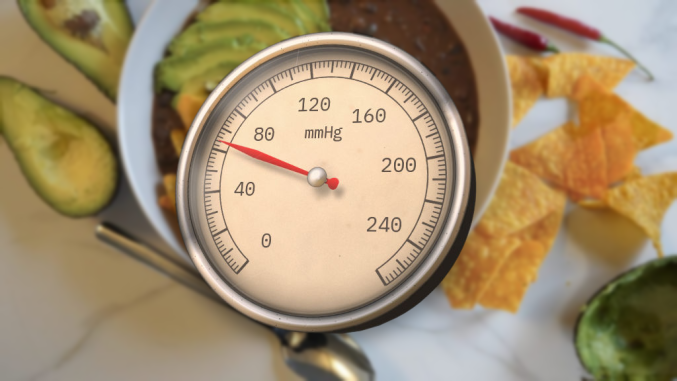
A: 64 mmHg
